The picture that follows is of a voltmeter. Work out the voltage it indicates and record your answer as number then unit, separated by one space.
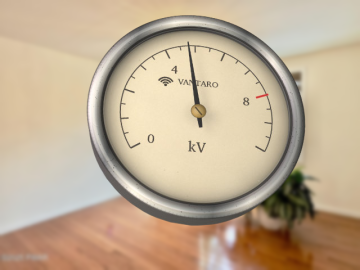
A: 4.75 kV
